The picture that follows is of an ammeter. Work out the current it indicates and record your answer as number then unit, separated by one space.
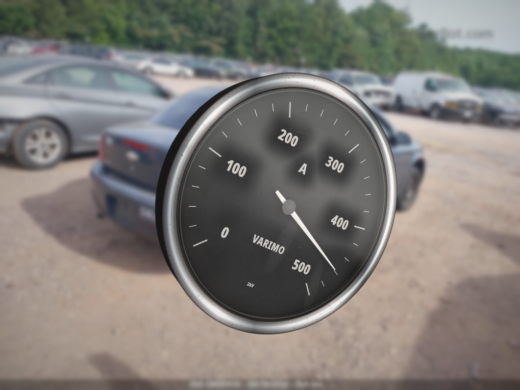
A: 460 A
